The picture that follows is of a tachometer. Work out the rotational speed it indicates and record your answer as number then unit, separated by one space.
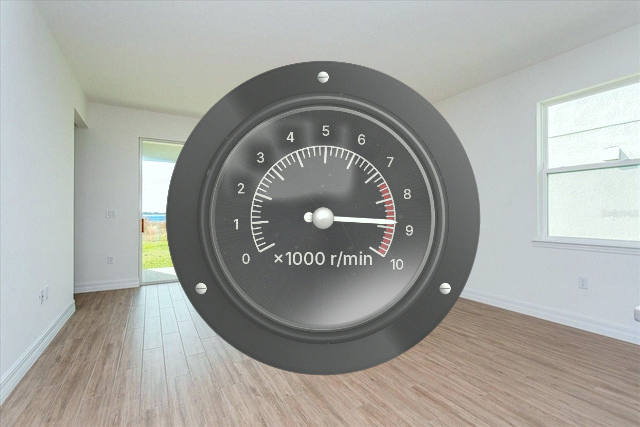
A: 8800 rpm
